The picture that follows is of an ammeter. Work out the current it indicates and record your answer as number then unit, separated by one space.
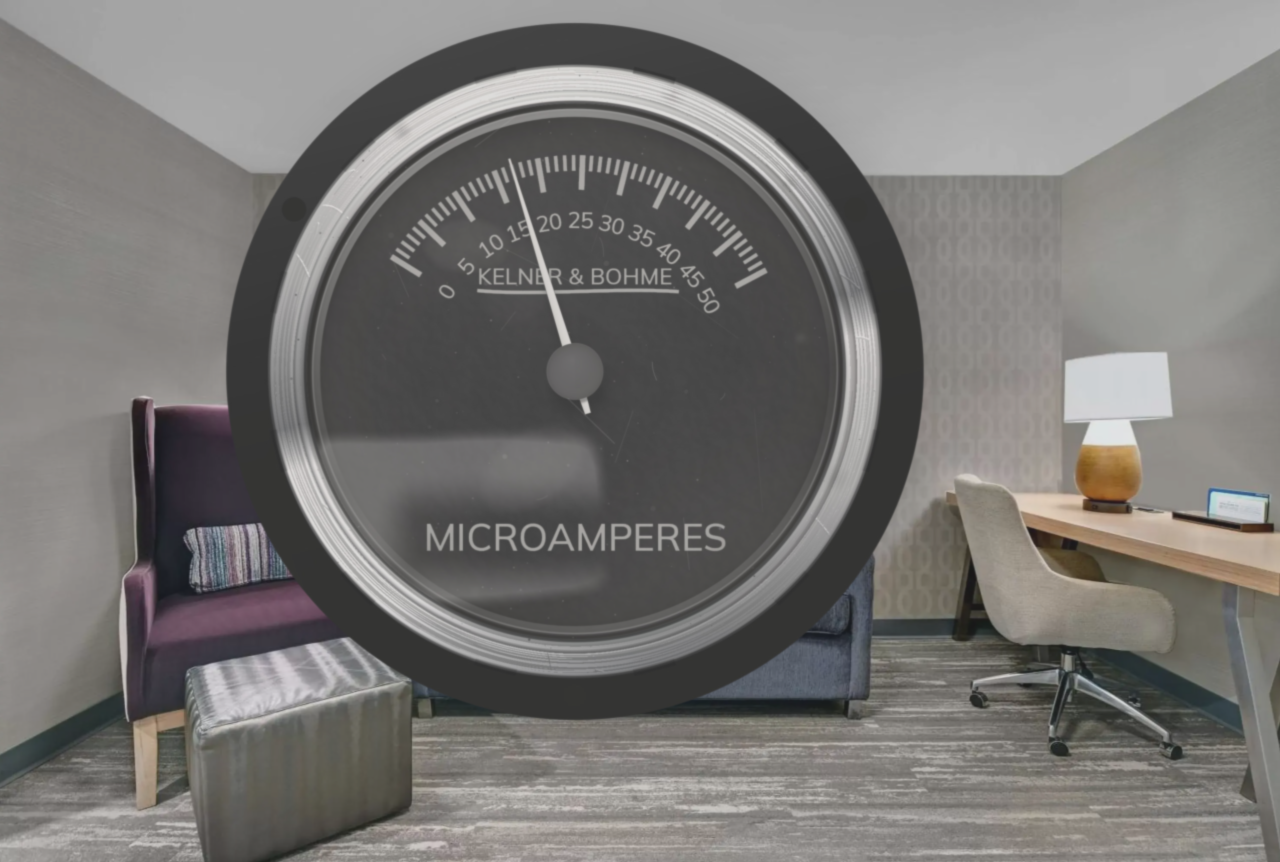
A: 17 µA
